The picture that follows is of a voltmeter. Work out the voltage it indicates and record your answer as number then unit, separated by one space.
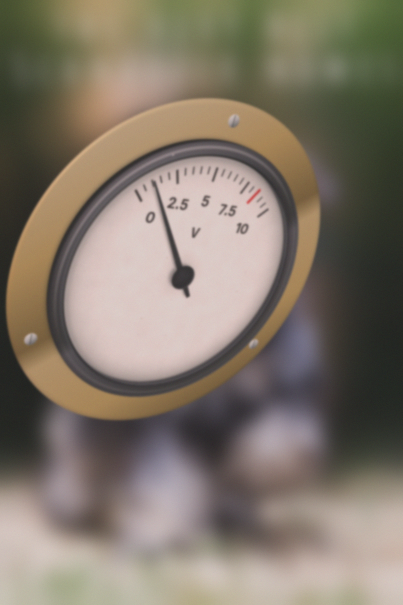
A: 1 V
